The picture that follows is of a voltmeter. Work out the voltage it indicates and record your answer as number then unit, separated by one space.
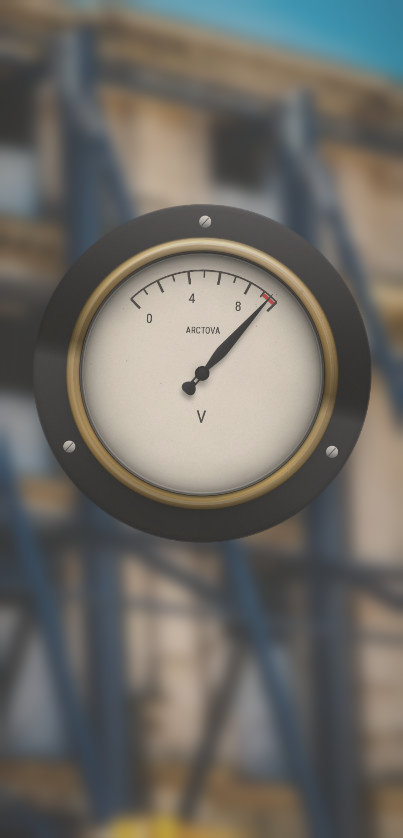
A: 9.5 V
